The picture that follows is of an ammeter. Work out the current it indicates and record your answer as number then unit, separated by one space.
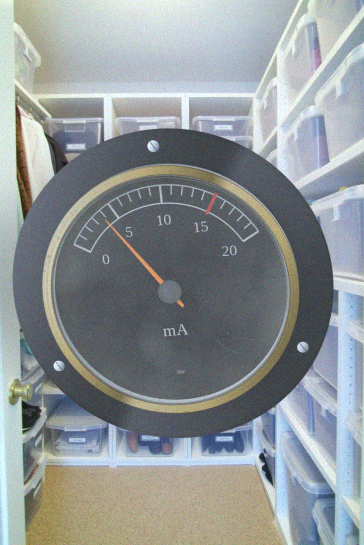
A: 4 mA
